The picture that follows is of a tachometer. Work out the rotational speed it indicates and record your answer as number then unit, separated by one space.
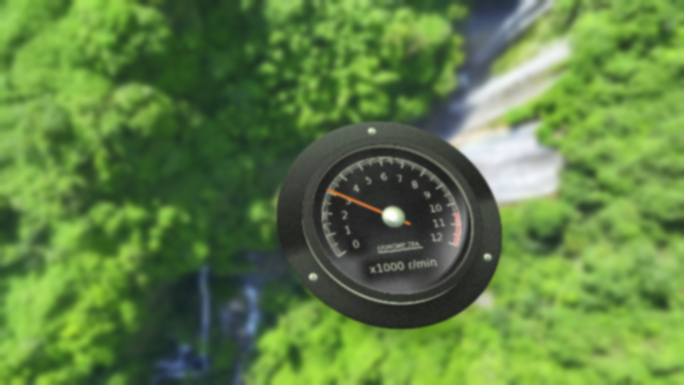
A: 3000 rpm
